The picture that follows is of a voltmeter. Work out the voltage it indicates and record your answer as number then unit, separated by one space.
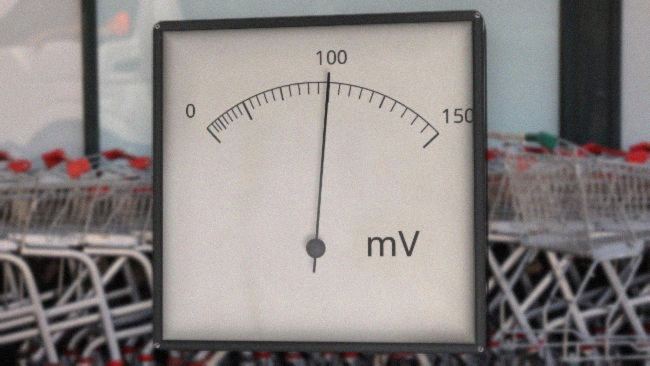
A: 100 mV
